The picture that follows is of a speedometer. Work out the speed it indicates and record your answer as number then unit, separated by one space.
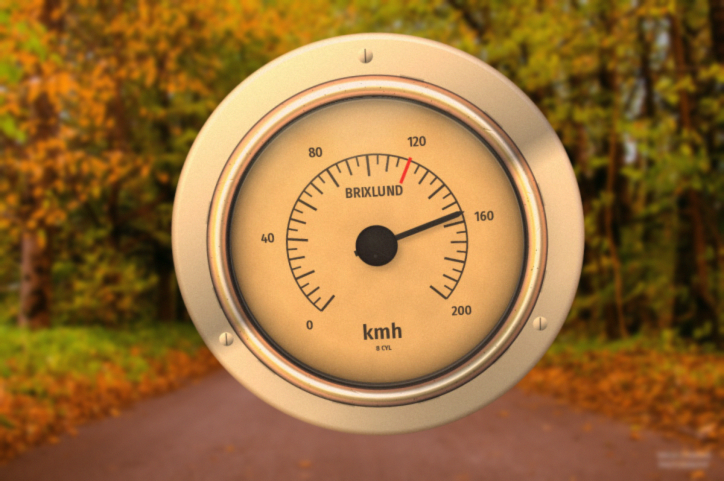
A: 155 km/h
